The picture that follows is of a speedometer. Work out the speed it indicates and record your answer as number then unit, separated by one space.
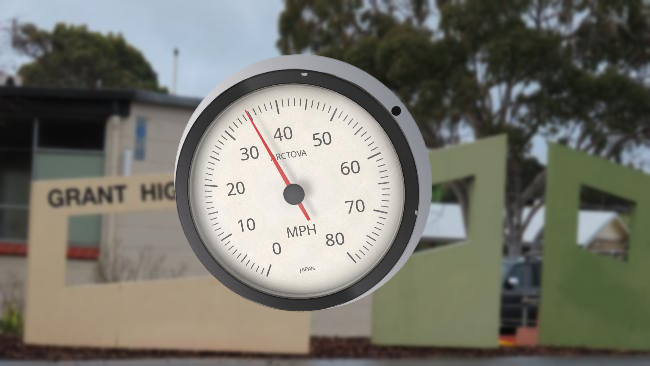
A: 35 mph
